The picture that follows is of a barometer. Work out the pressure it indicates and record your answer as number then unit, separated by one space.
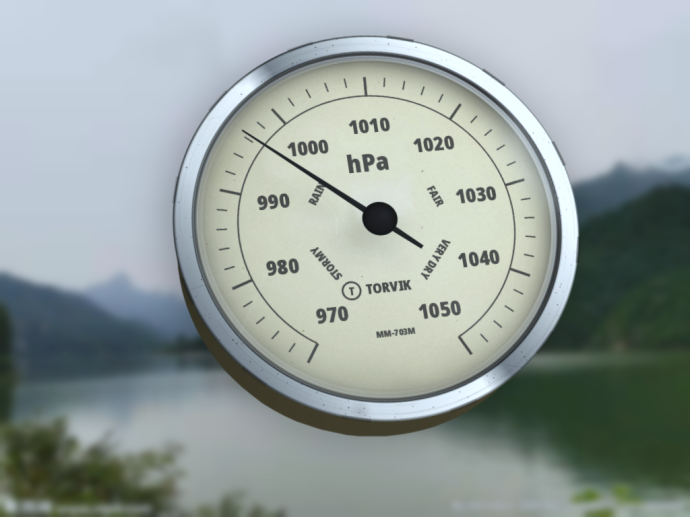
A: 996 hPa
